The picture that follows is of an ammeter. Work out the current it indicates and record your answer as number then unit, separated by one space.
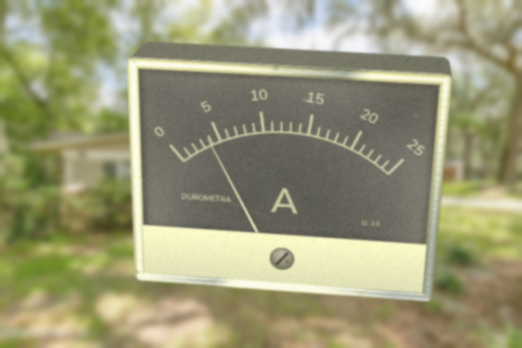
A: 4 A
